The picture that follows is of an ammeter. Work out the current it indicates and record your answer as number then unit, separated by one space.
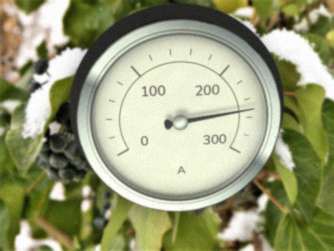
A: 250 A
